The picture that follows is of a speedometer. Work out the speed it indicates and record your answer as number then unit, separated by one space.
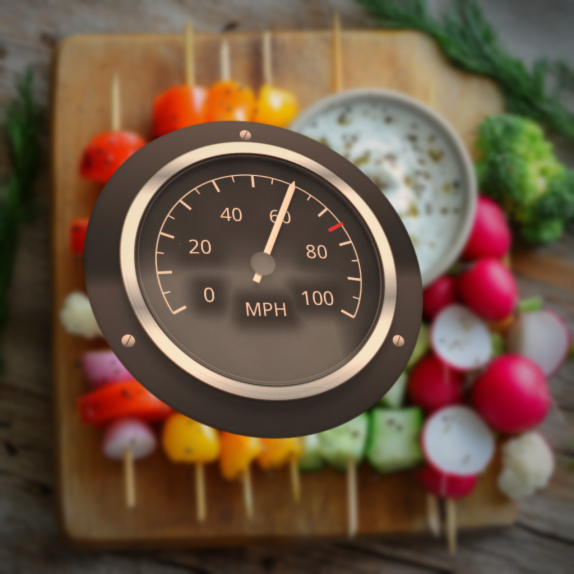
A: 60 mph
